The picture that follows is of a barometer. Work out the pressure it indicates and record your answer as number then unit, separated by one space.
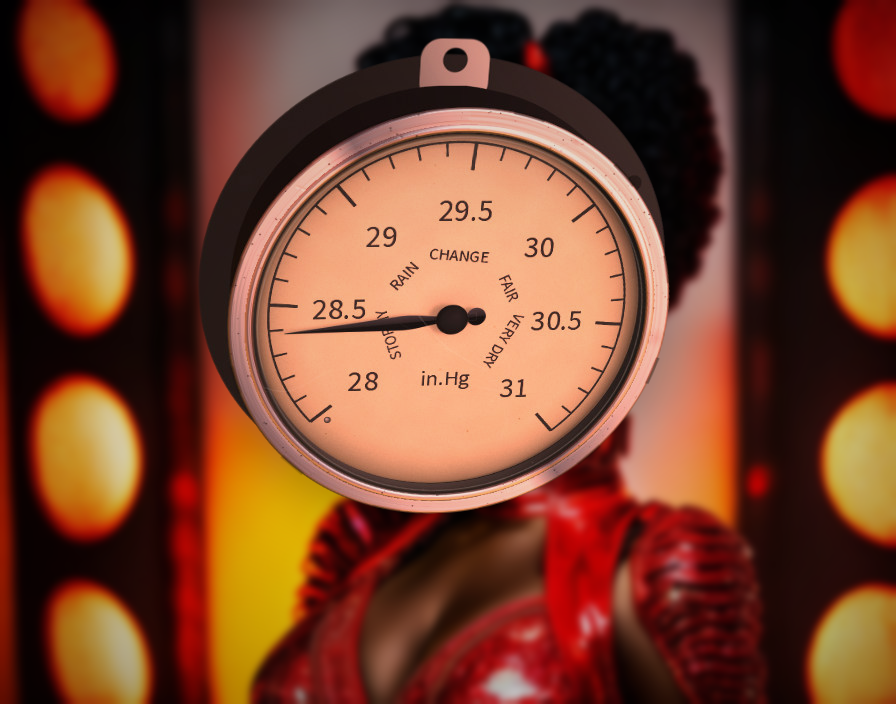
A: 28.4 inHg
